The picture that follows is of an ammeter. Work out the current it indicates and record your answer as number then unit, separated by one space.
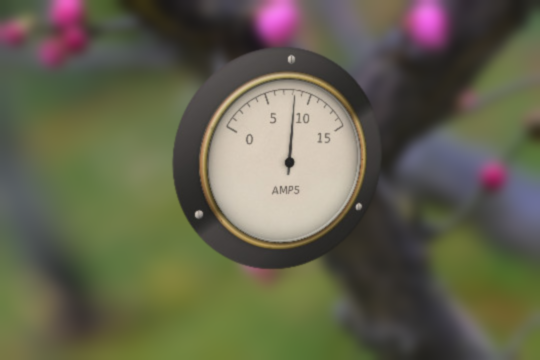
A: 8 A
